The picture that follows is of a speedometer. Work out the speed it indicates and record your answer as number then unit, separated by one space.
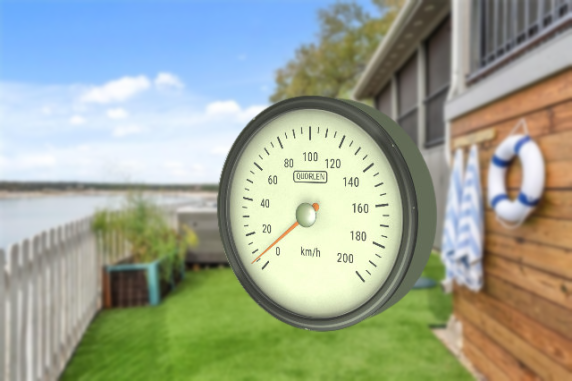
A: 5 km/h
